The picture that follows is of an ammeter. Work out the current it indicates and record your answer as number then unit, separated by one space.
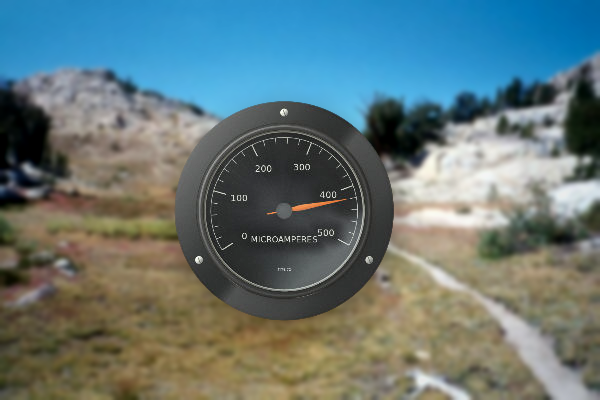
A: 420 µA
